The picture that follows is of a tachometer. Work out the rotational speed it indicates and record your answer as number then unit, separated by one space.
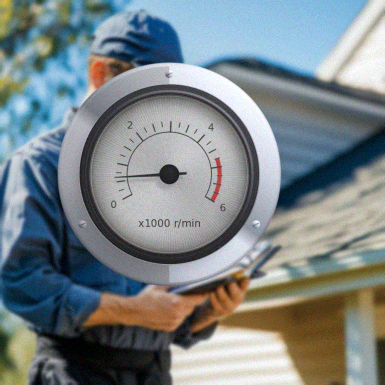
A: 625 rpm
